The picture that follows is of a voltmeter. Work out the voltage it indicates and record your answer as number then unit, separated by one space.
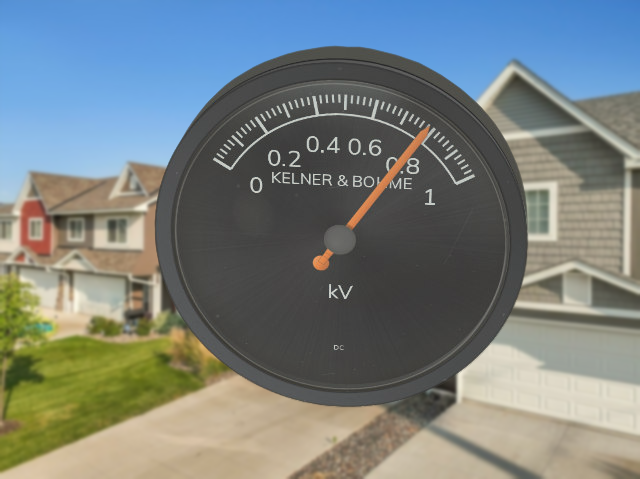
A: 0.78 kV
